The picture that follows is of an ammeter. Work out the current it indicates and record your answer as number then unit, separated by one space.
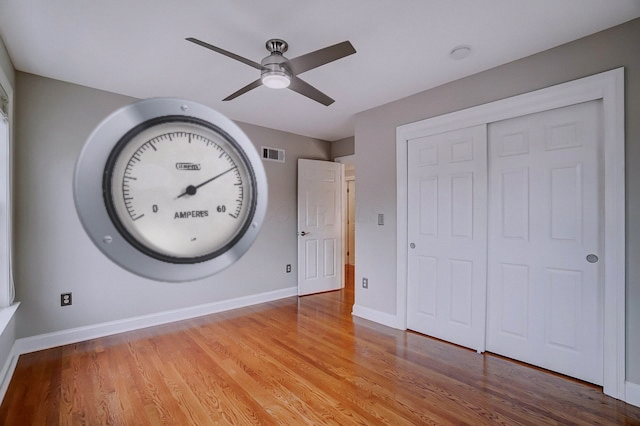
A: 45 A
